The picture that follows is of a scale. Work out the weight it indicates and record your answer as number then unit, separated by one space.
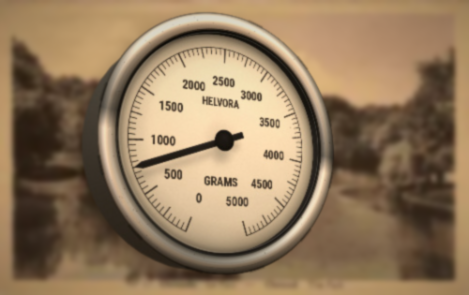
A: 750 g
